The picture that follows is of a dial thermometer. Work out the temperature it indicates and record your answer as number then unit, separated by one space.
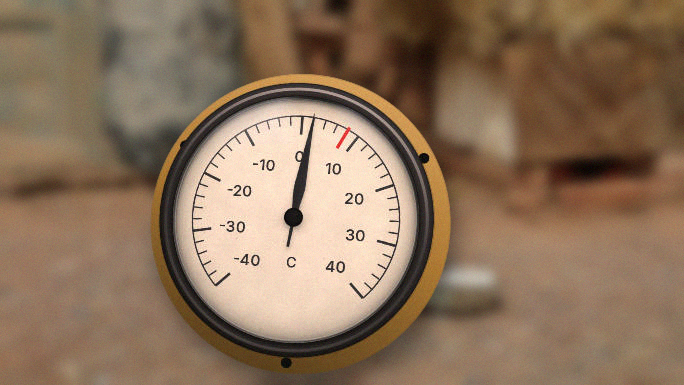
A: 2 °C
